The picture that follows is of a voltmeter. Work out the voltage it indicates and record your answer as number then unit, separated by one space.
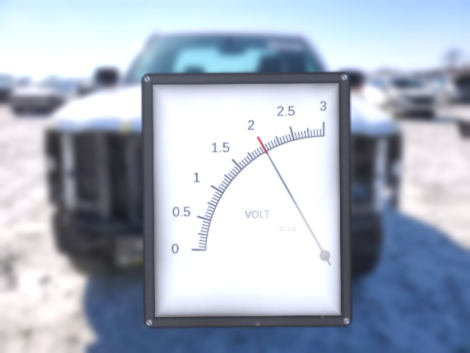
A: 2 V
